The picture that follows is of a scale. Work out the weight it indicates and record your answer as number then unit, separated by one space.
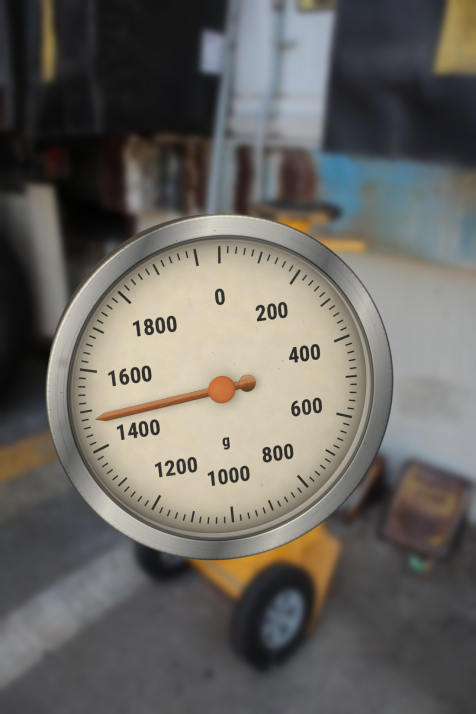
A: 1480 g
